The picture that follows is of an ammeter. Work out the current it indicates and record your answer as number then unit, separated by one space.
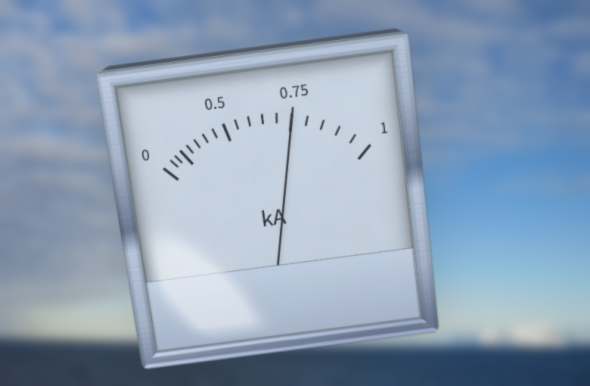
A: 0.75 kA
